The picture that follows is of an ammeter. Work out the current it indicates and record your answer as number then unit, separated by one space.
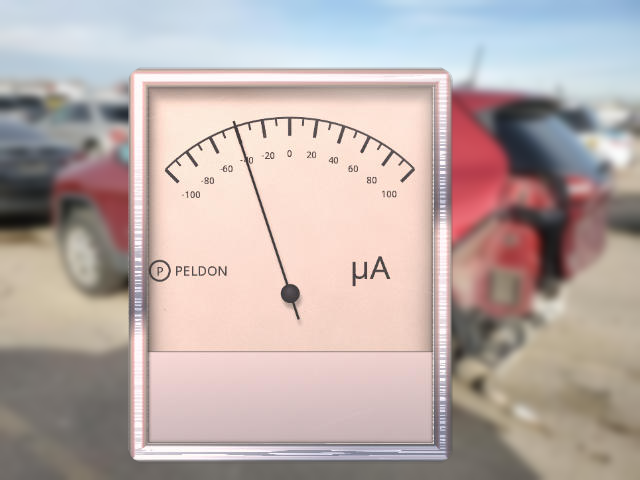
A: -40 µA
